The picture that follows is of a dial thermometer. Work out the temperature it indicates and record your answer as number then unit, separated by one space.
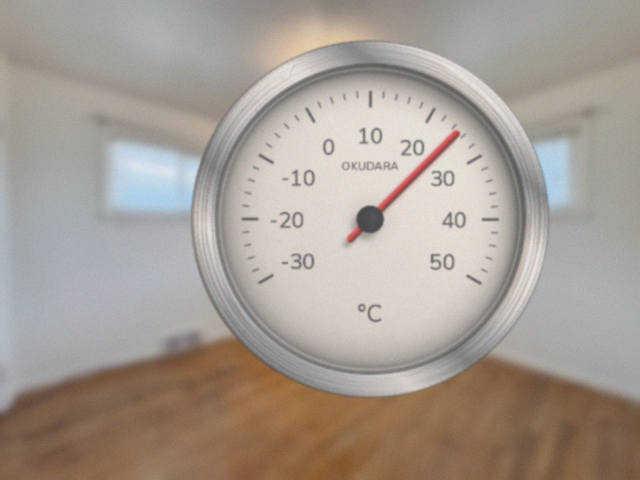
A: 25 °C
